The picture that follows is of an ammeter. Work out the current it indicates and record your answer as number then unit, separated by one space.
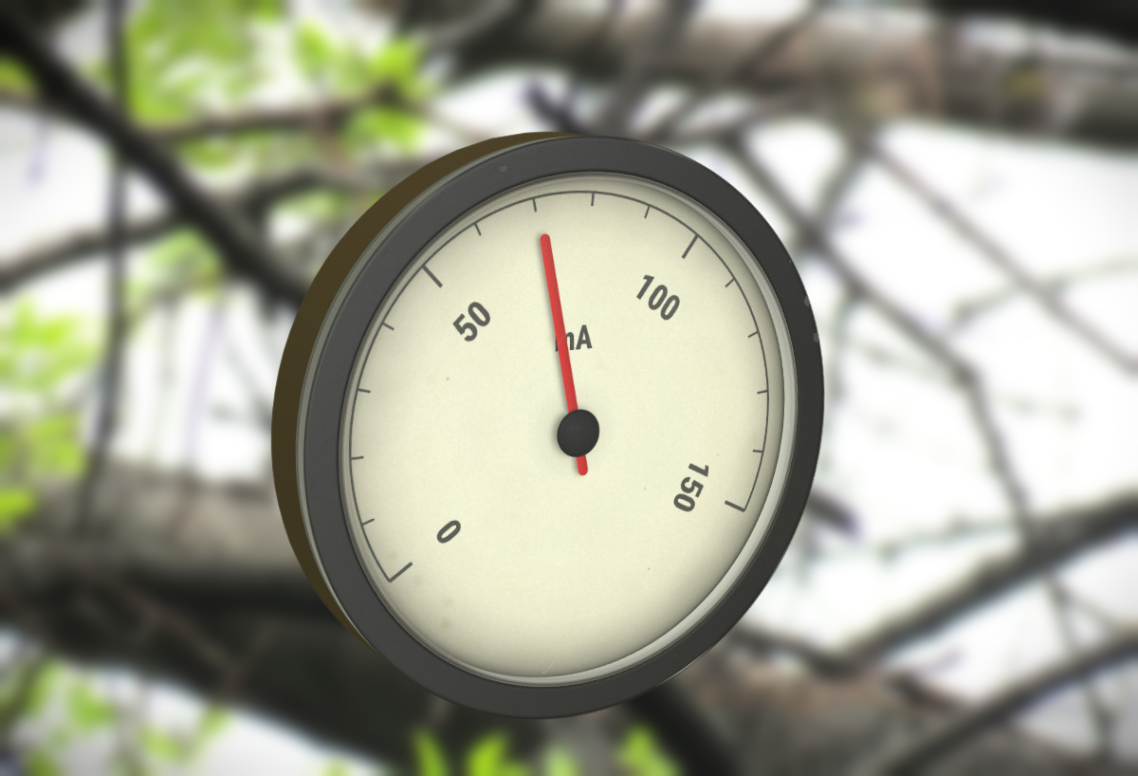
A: 70 mA
